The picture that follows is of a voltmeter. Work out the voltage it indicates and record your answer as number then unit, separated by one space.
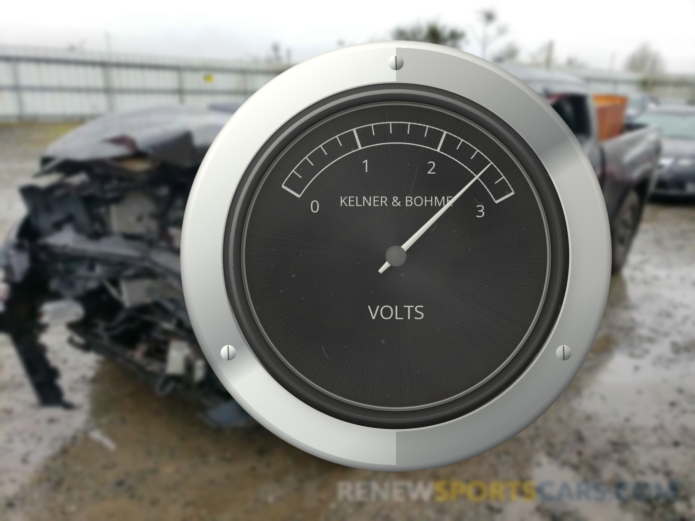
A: 2.6 V
